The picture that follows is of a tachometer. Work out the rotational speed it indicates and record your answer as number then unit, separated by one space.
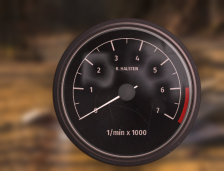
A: 0 rpm
